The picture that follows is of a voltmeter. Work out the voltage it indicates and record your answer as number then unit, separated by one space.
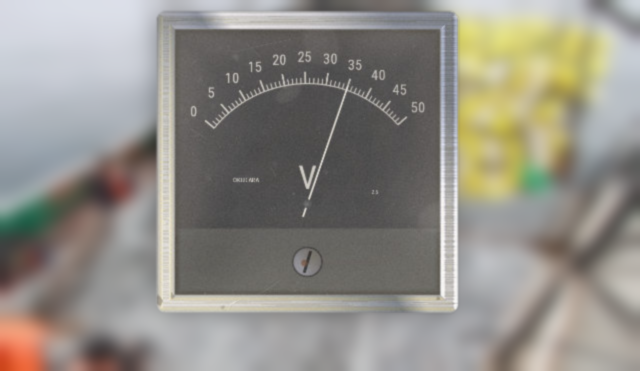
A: 35 V
